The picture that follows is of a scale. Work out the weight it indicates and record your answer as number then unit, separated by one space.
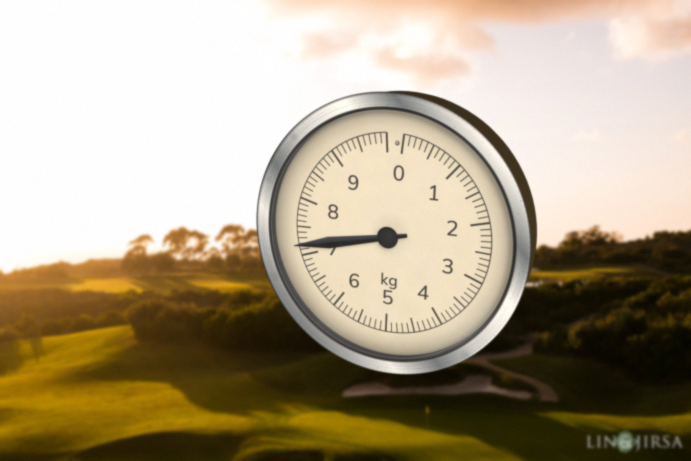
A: 7.2 kg
